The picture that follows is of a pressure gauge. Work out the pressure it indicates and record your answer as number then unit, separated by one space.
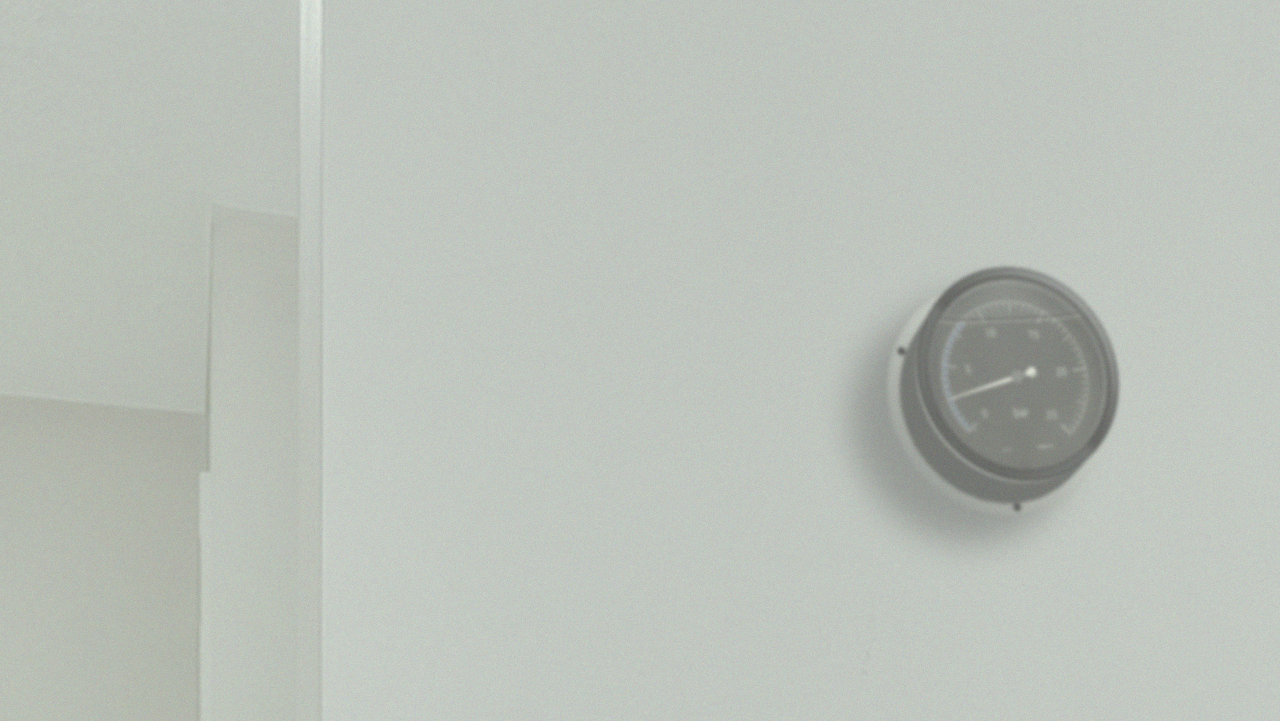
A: 2.5 bar
